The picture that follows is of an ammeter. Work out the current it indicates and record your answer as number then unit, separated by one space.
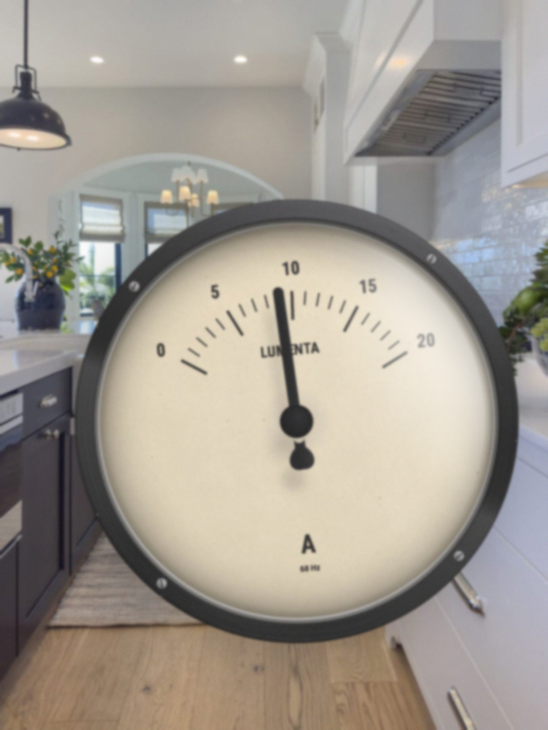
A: 9 A
